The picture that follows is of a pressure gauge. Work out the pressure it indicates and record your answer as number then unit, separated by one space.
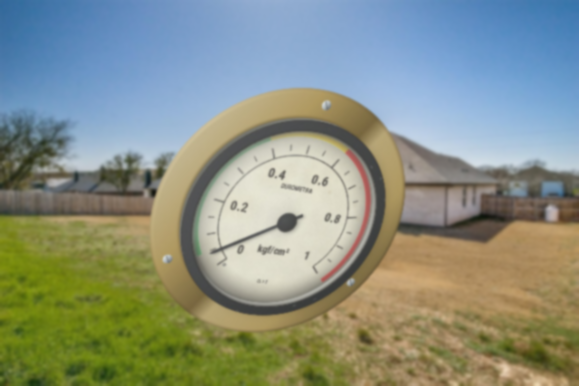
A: 0.05 kg/cm²
